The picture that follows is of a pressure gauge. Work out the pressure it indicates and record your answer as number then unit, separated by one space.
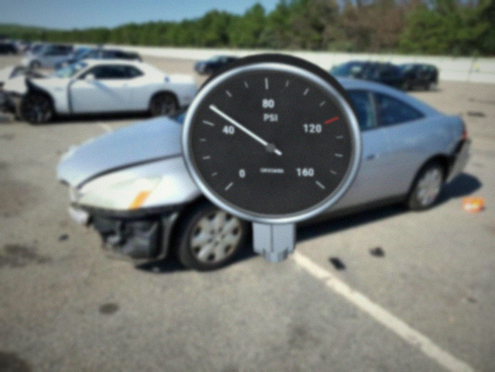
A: 50 psi
